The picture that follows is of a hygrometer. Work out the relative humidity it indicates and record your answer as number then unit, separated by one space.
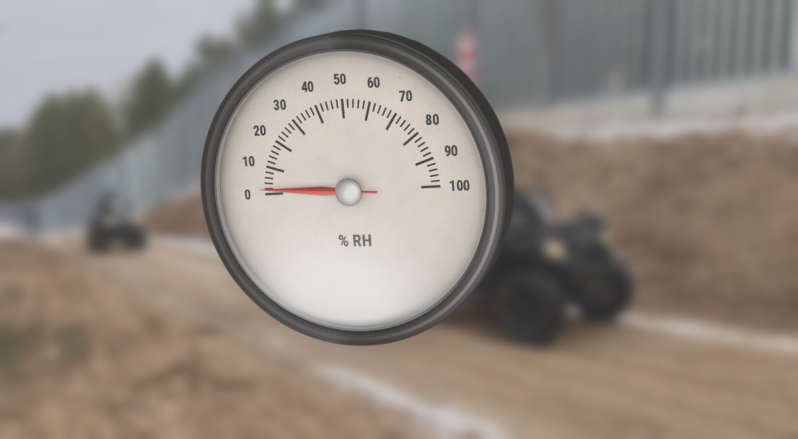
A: 2 %
